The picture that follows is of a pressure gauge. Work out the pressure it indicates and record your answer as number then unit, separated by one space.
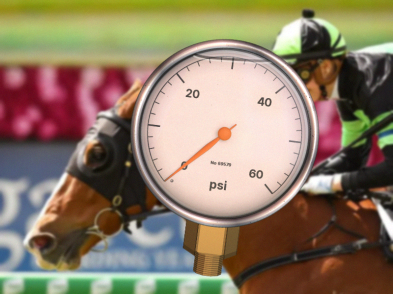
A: 0 psi
